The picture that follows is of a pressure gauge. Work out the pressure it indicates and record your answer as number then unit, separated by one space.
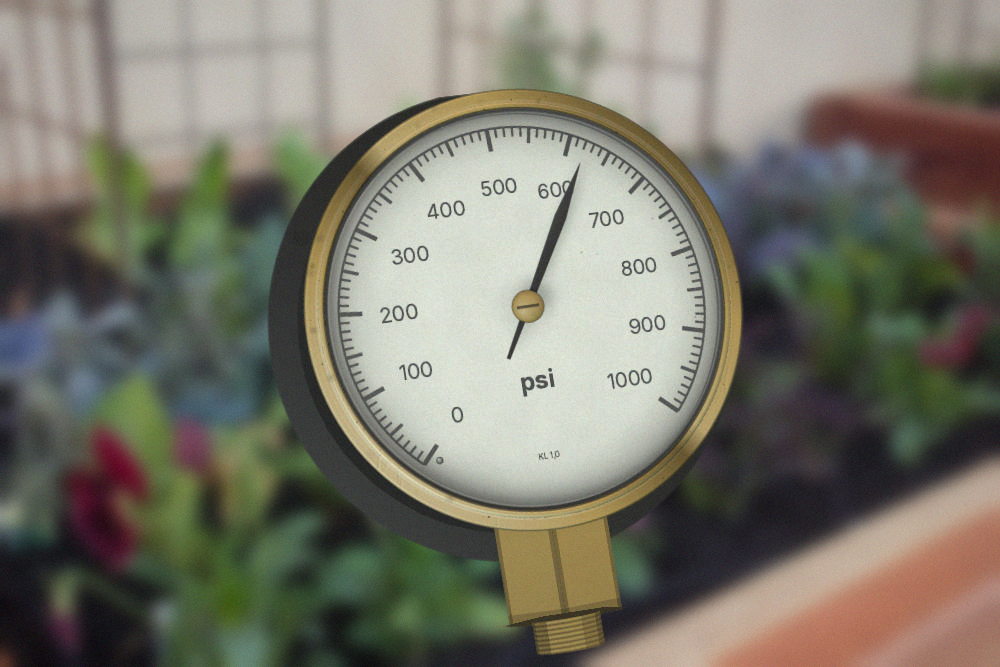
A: 620 psi
